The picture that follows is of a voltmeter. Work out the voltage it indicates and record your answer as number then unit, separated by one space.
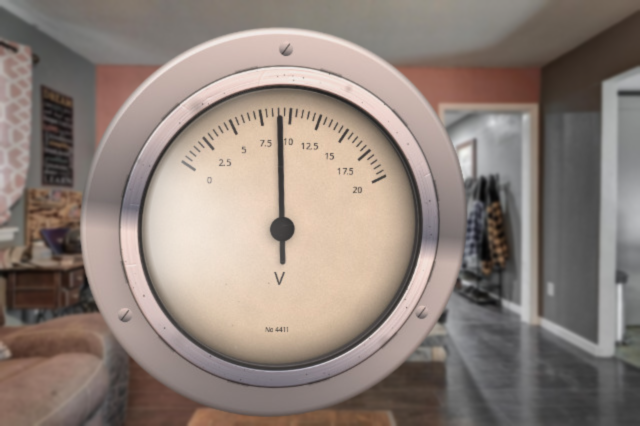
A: 9 V
